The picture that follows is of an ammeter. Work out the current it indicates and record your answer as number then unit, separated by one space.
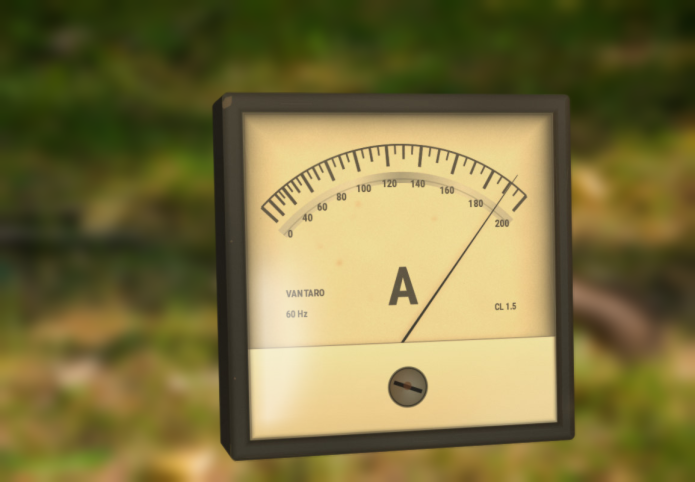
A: 190 A
